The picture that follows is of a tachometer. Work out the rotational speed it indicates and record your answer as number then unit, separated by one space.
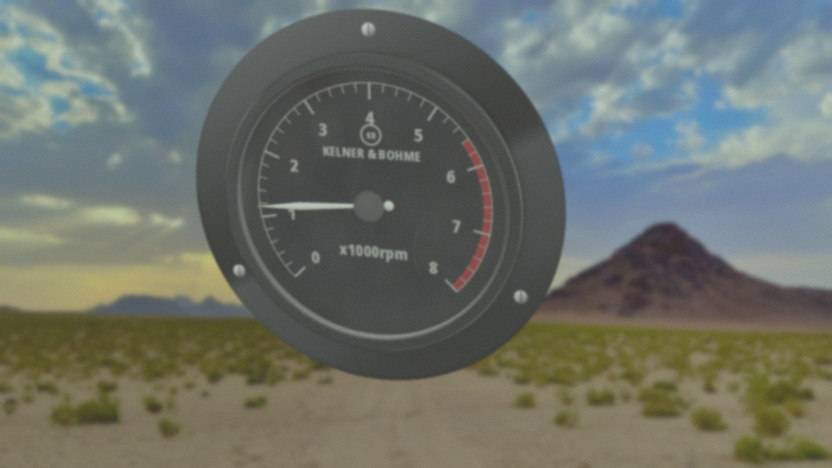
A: 1200 rpm
